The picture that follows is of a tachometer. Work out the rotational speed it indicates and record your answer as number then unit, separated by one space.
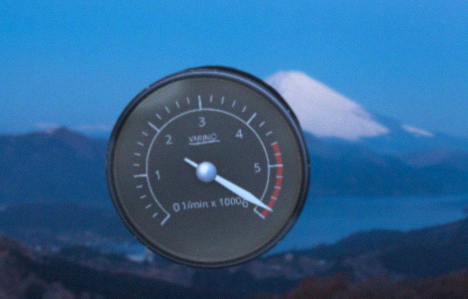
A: 5800 rpm
